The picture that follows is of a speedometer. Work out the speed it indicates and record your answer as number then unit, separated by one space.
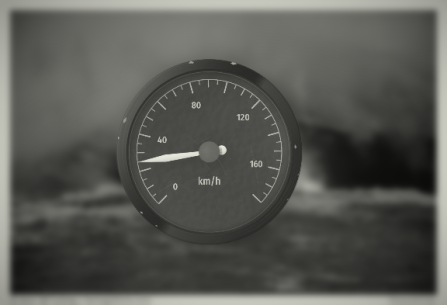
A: 25 km/h
